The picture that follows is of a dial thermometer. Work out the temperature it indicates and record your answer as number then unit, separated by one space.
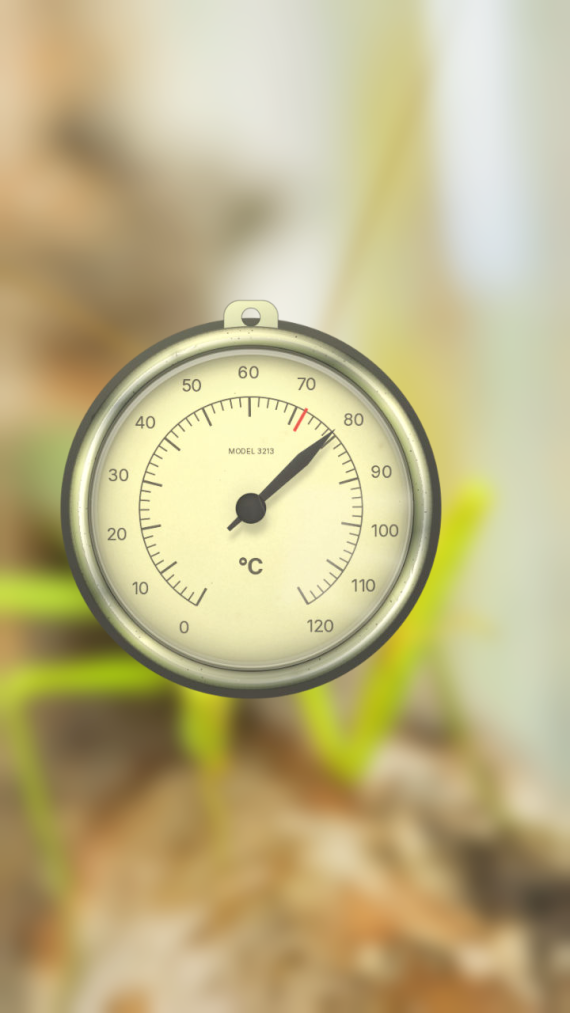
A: 79 °C
